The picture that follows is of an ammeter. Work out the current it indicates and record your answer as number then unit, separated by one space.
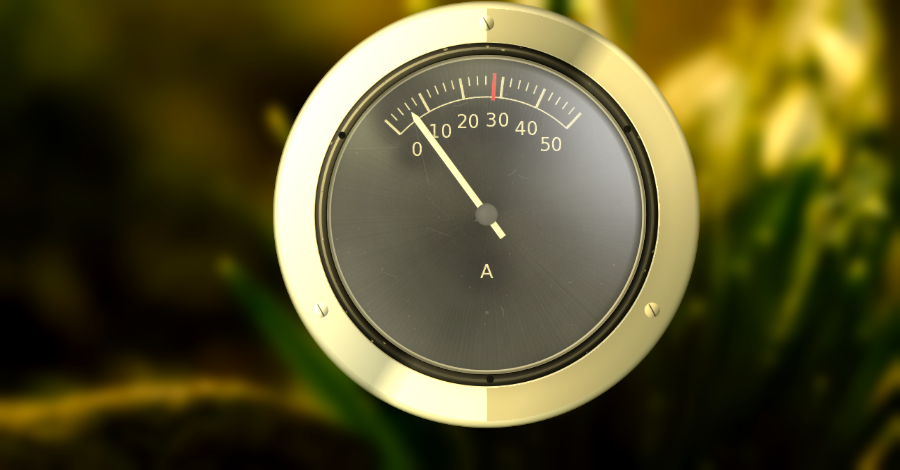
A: 6 A
